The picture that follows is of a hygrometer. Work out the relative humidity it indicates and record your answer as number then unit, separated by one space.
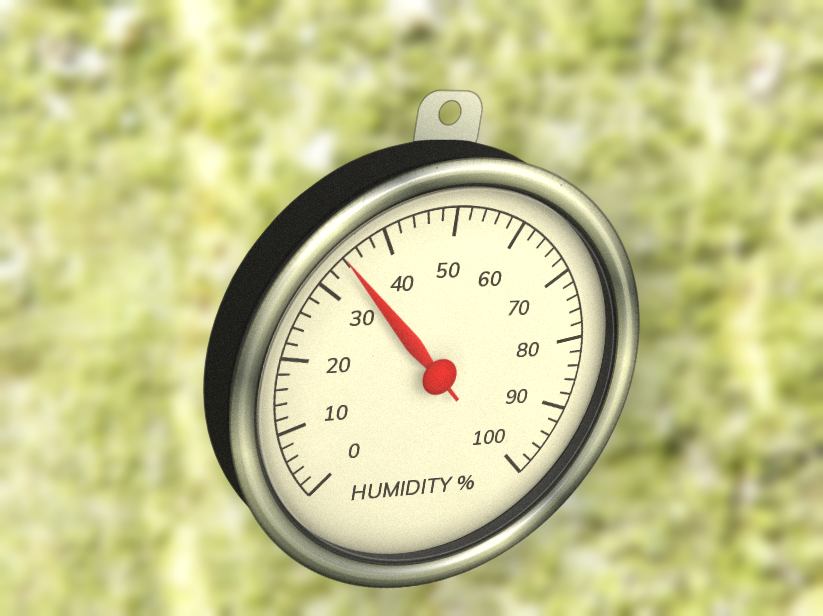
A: 34 %
